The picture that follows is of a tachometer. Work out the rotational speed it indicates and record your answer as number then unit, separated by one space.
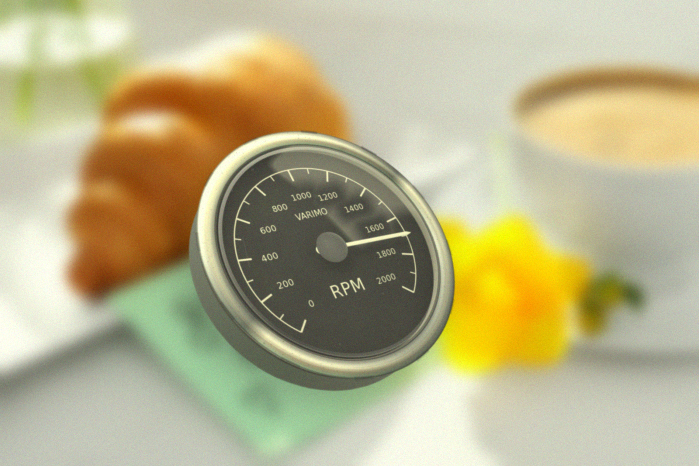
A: 1700 rpm
